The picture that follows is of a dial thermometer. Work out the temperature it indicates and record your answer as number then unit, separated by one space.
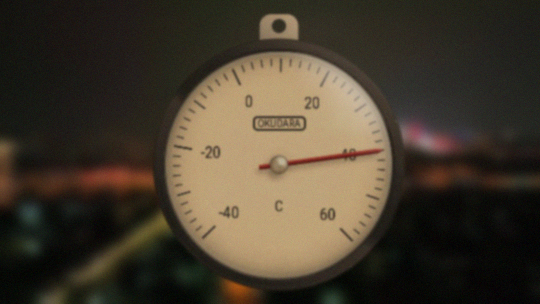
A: 40 °C
